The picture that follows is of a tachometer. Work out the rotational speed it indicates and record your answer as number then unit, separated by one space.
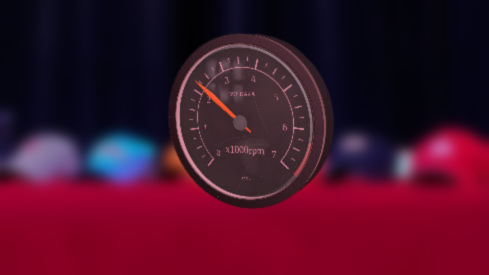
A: 2250 rpm
